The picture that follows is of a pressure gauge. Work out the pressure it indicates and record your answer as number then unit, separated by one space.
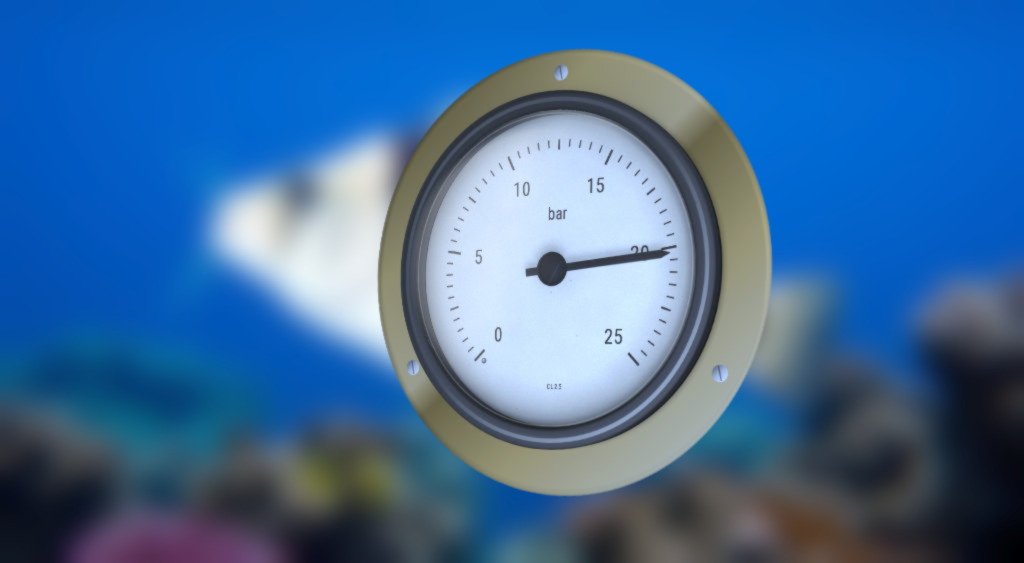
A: 20.25 bar
